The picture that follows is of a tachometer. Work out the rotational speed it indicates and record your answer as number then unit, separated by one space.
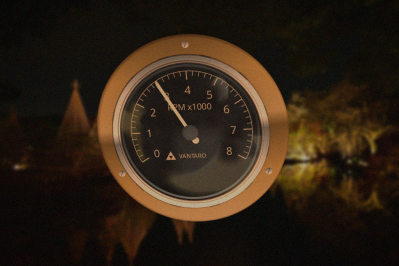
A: 3000 rpm
